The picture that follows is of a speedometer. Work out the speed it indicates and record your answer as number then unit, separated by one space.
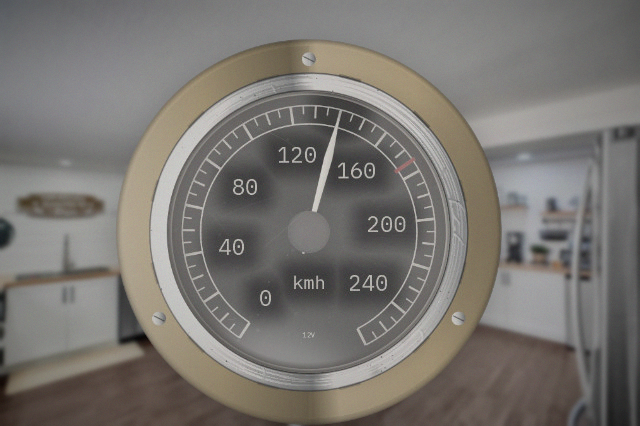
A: 140 km/h
